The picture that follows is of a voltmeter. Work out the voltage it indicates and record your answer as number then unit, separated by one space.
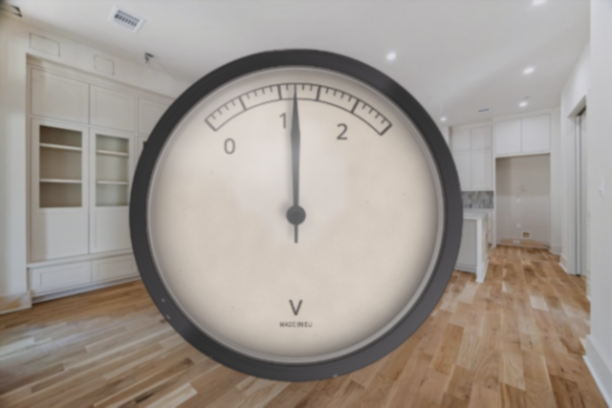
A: 1.2 V
